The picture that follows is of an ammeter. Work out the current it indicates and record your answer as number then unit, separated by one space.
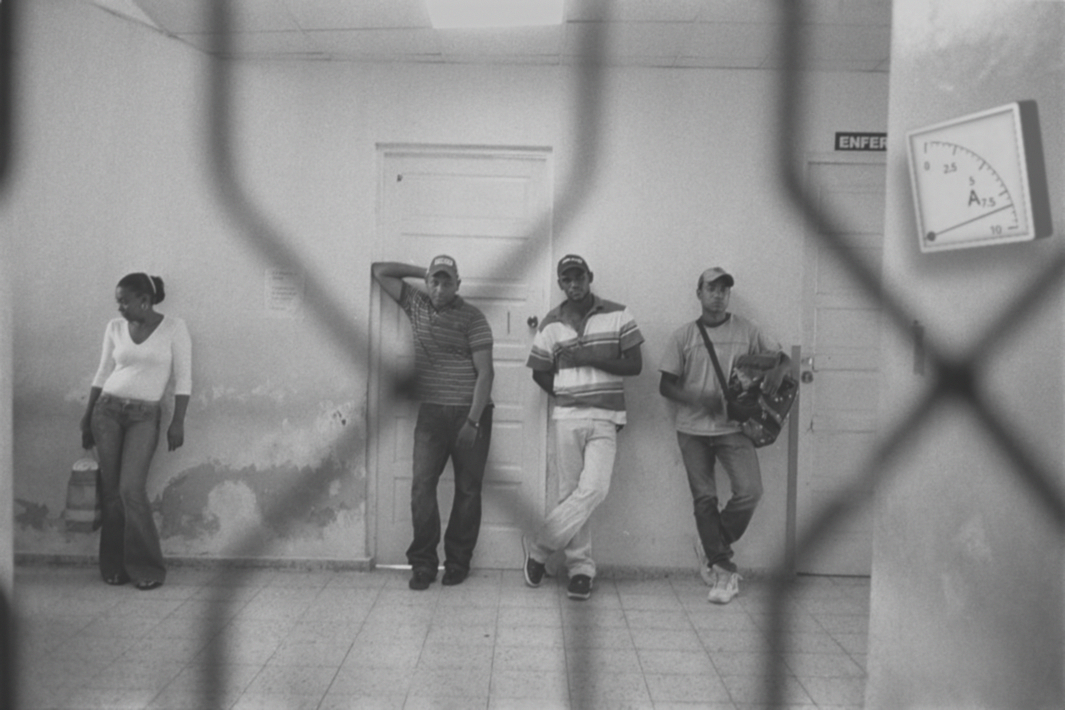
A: 8.5 A
